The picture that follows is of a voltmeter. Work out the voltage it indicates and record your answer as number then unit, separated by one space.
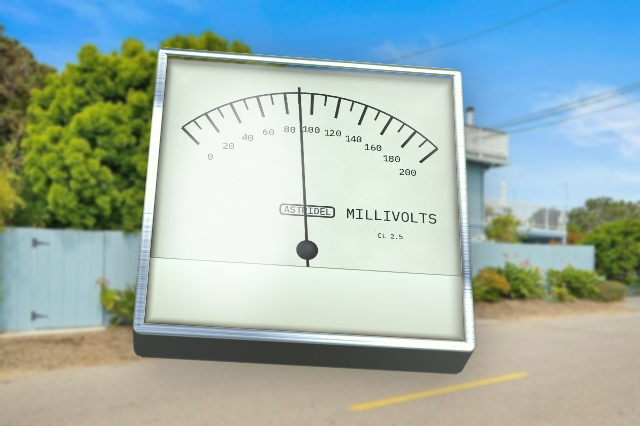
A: 90 mV
